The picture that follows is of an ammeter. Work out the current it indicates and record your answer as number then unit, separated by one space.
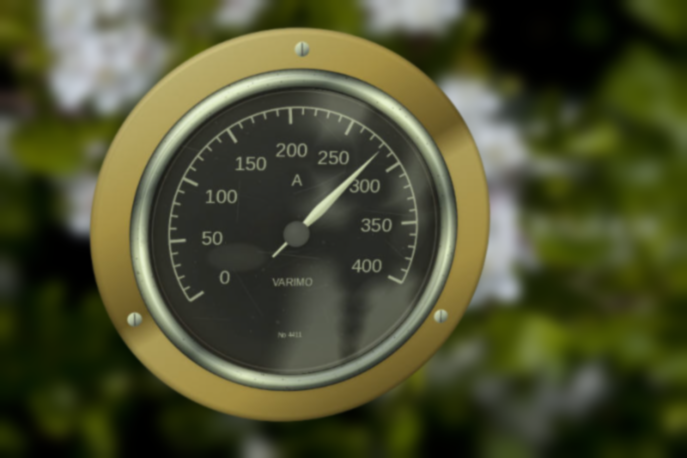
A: 280 A
